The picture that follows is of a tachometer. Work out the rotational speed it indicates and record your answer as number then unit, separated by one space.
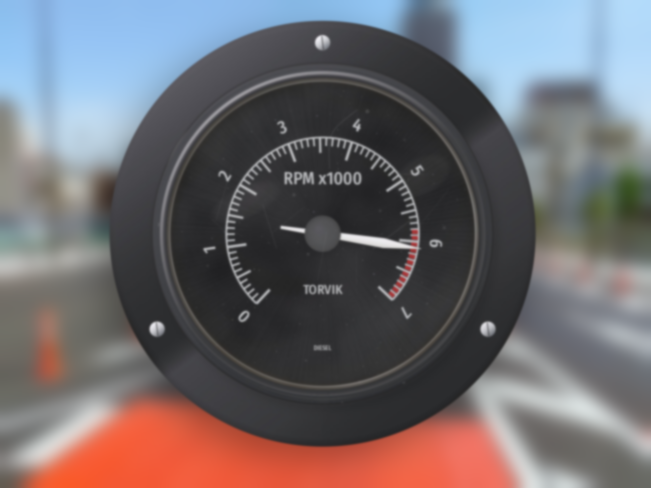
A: 6100 rpm
